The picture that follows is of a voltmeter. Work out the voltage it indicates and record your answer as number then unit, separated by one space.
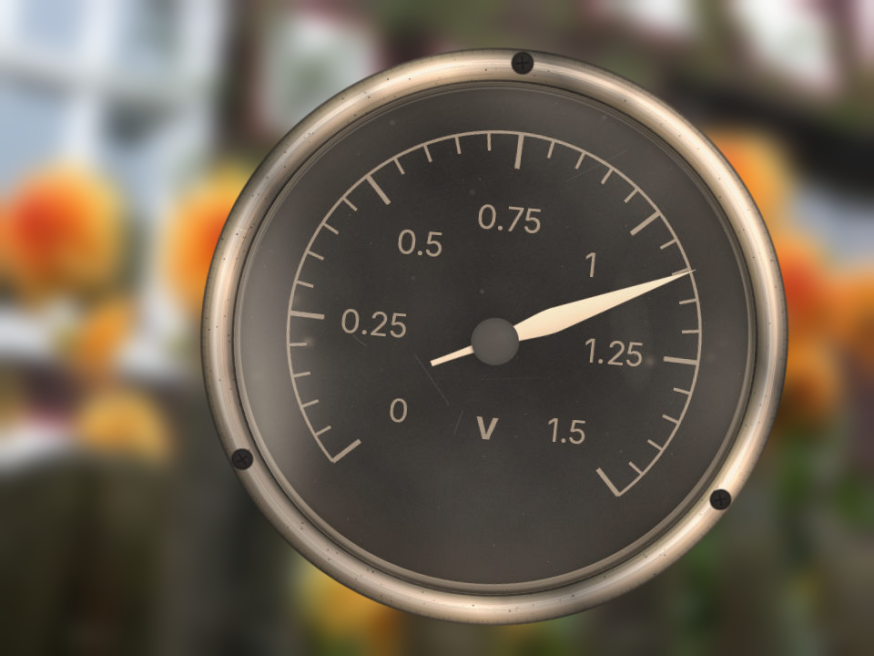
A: 1.1 V
